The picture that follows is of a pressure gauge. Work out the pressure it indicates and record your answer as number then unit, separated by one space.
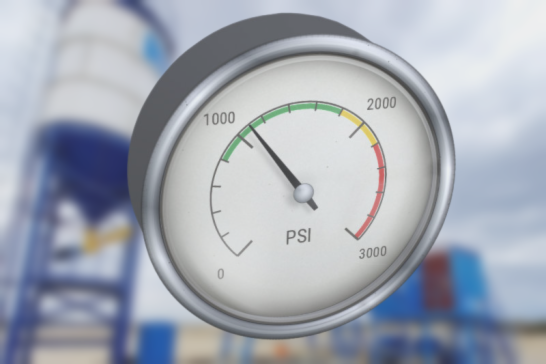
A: 1100 psi
